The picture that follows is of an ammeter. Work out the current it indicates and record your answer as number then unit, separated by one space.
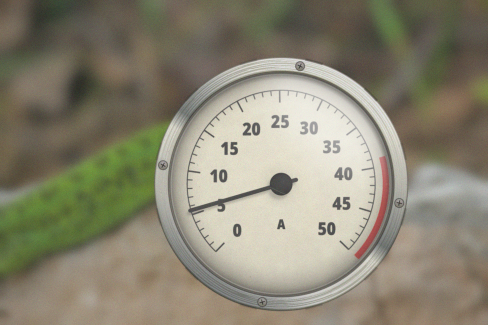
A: 5.5 A
